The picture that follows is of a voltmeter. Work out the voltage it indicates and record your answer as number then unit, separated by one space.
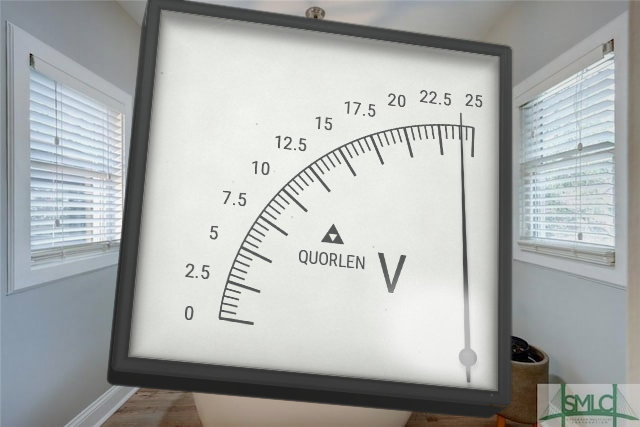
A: 24 V
